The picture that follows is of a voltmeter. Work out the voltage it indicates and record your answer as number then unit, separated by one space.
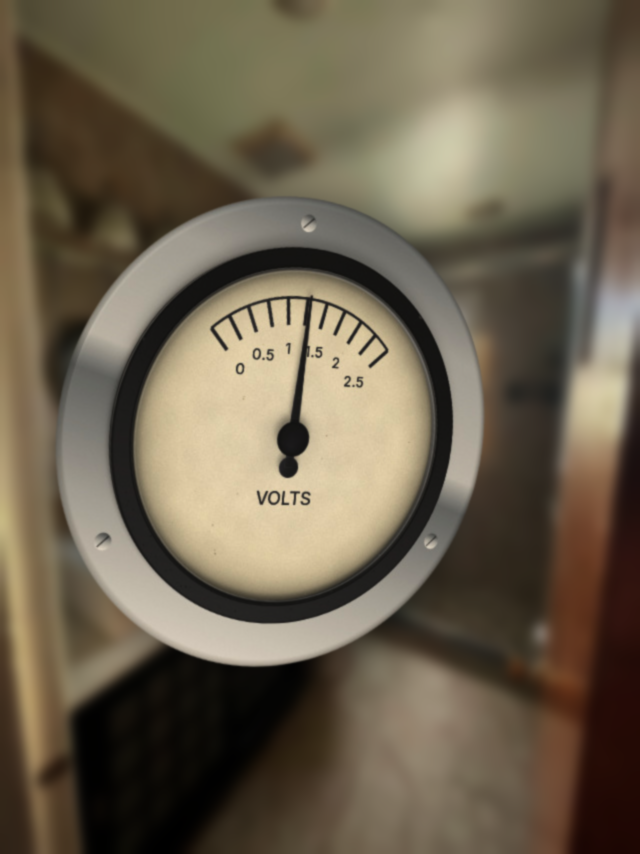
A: 1.25 V
